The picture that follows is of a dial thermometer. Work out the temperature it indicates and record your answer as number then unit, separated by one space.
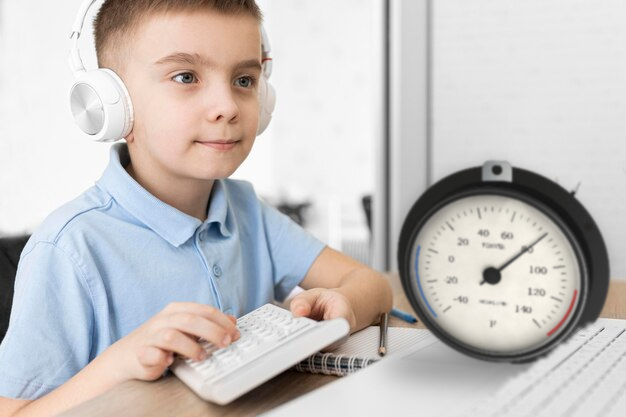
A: 80 °F
